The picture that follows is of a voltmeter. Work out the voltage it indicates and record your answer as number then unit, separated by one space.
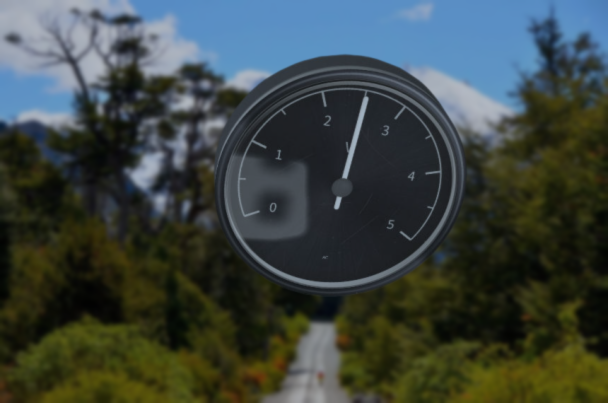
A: 2.5 V
